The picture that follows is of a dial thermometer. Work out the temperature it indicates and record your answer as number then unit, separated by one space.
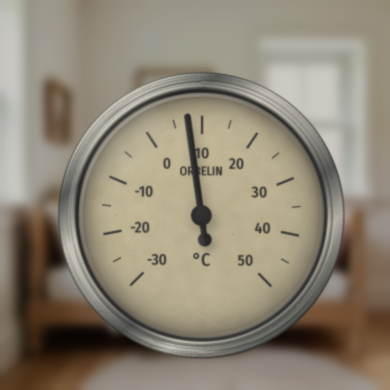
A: 7.5 °C
